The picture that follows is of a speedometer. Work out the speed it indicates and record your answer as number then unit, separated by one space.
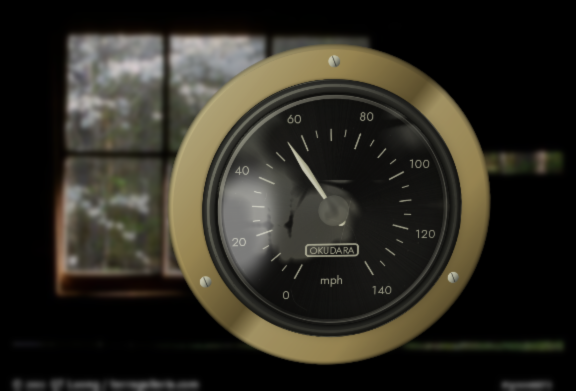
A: 55 mph
